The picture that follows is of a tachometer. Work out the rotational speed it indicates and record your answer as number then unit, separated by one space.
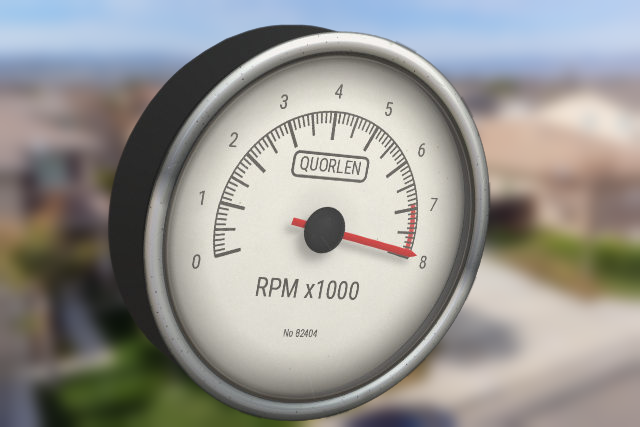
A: 7900 rpm
